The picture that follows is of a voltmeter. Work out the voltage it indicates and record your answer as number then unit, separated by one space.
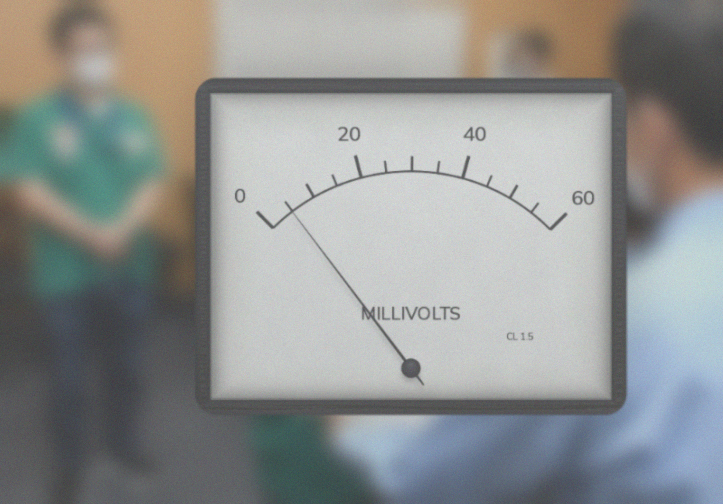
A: 5 mV
